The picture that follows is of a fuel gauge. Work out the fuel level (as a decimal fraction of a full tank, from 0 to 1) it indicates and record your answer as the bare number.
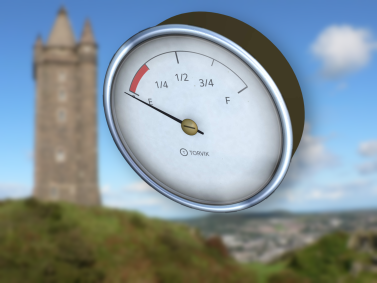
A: 0
